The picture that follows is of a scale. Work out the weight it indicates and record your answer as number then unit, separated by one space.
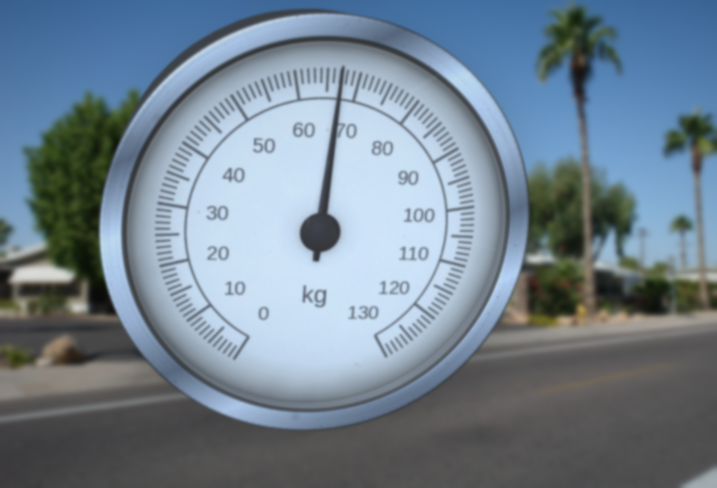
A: 67 kg
